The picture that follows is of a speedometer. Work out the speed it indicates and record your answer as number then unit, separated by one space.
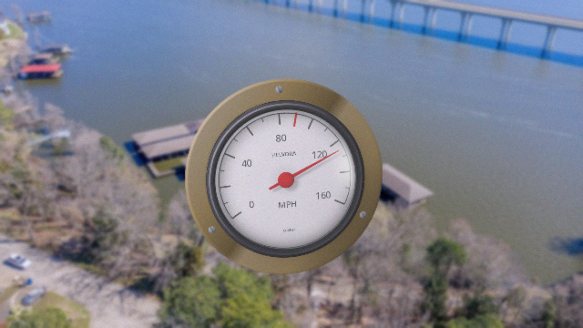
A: 125 mph
